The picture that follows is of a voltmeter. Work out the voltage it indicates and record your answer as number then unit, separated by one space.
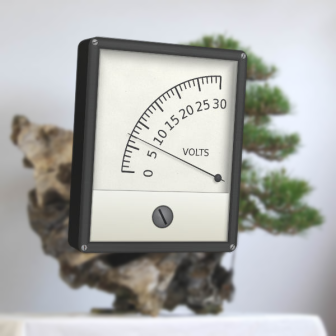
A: 7 V
